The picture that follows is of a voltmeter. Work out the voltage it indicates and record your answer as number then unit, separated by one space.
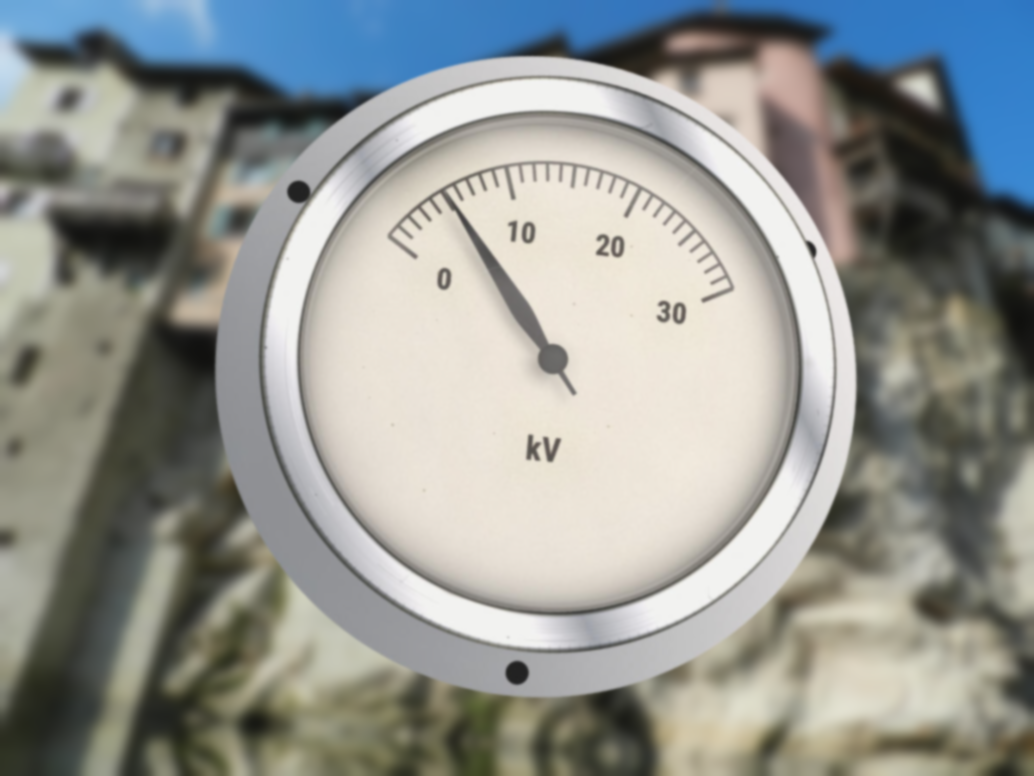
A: 5 kV
